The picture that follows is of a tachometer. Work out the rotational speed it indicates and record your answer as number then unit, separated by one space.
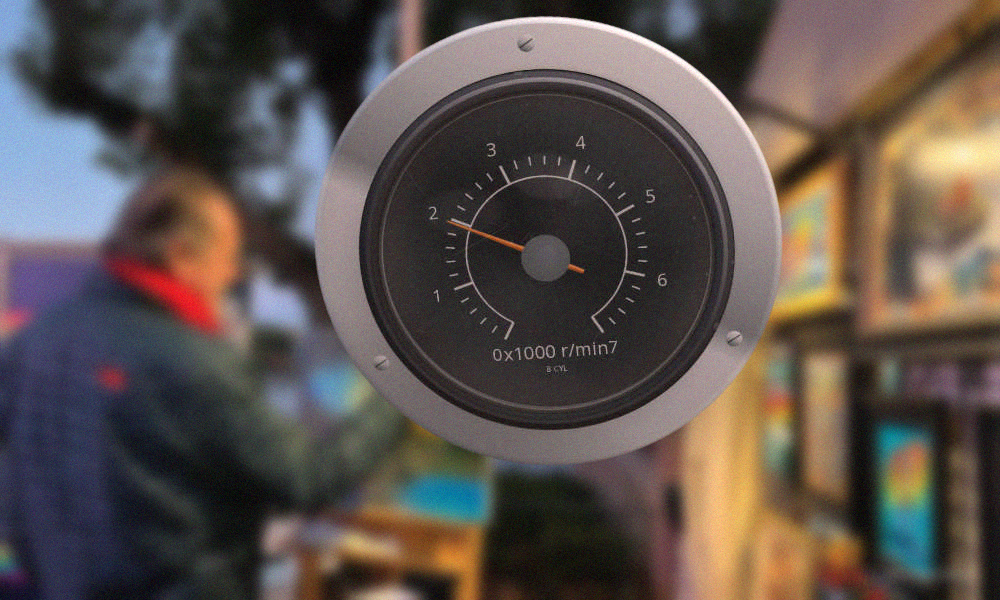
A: 2000 rpm
